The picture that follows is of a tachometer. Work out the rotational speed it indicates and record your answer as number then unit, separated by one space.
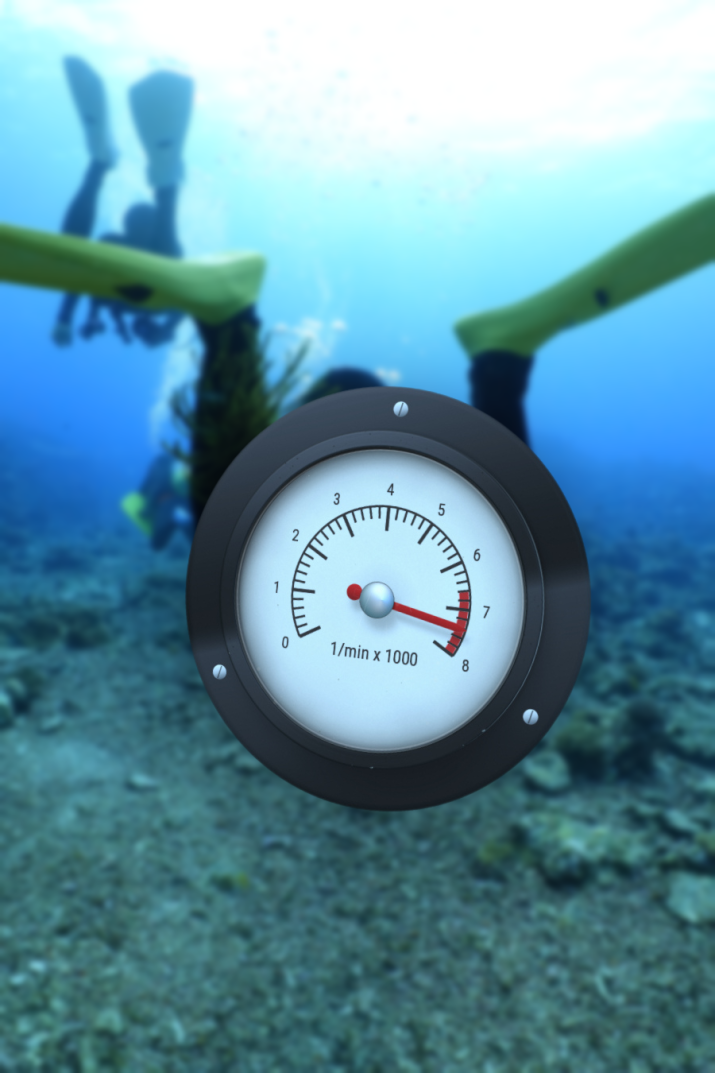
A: 7400 rpm
